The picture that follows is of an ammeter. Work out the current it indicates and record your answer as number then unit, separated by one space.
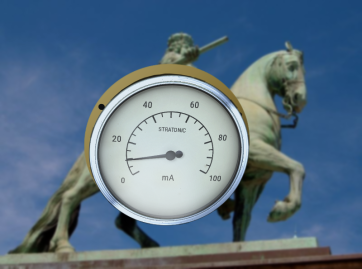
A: 10 mA
